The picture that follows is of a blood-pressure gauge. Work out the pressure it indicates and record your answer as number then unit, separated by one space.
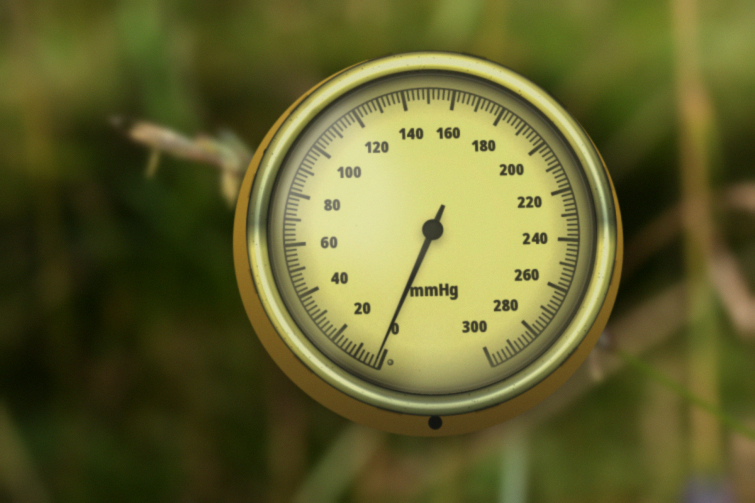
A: 2 mmHg
